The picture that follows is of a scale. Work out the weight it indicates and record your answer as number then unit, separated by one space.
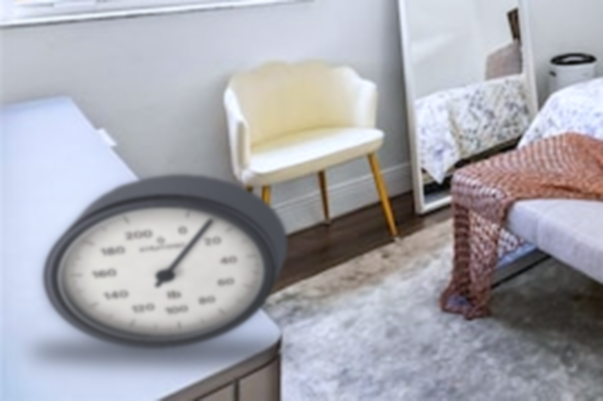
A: 10 lb
